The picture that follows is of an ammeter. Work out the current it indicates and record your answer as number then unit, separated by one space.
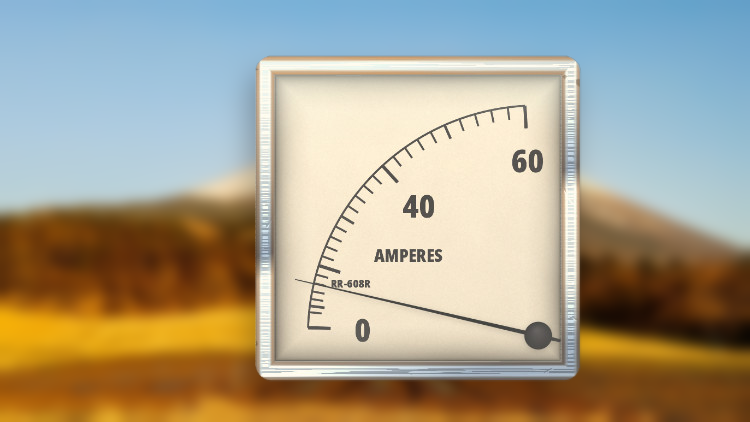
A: 16 A
